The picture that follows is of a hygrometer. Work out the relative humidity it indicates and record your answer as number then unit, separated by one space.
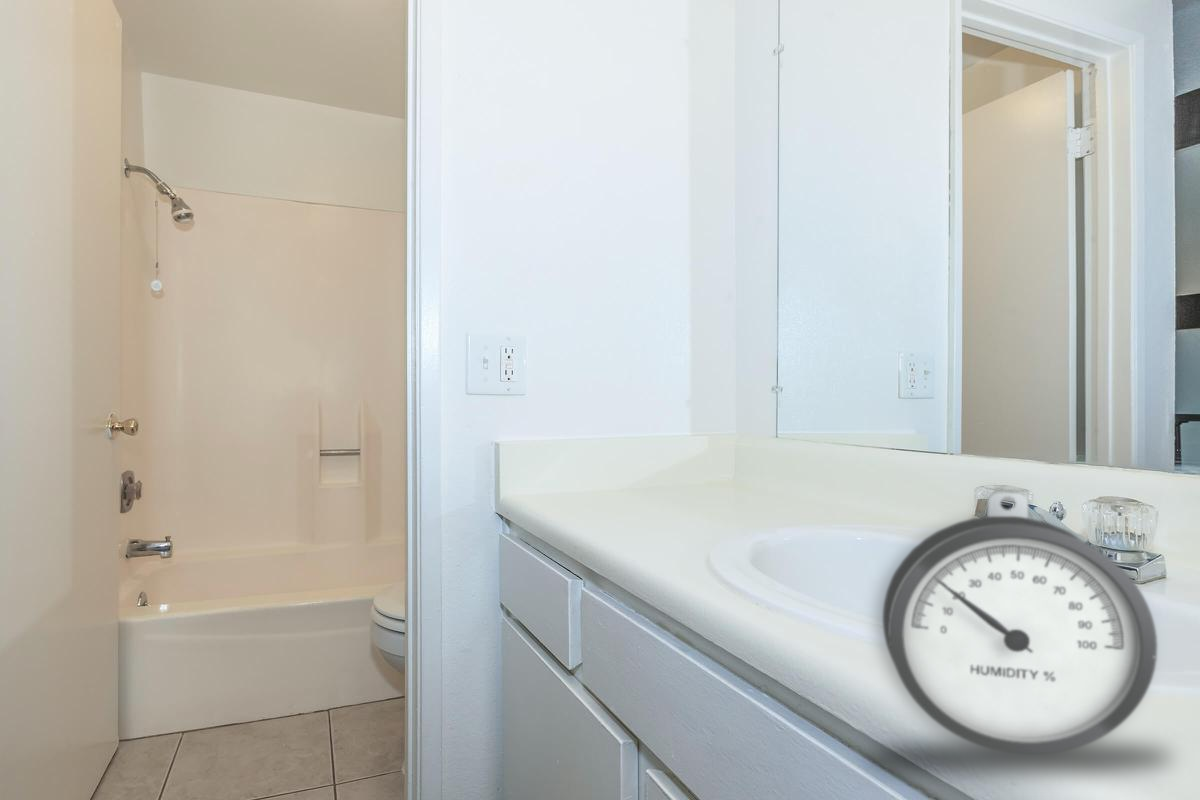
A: 20 %
